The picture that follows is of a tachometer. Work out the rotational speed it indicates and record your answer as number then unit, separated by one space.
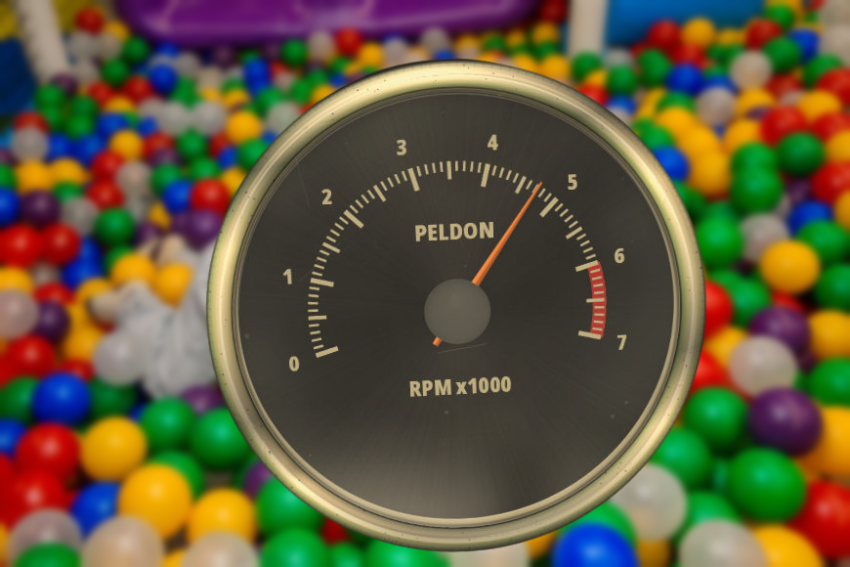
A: 4700 rpm
